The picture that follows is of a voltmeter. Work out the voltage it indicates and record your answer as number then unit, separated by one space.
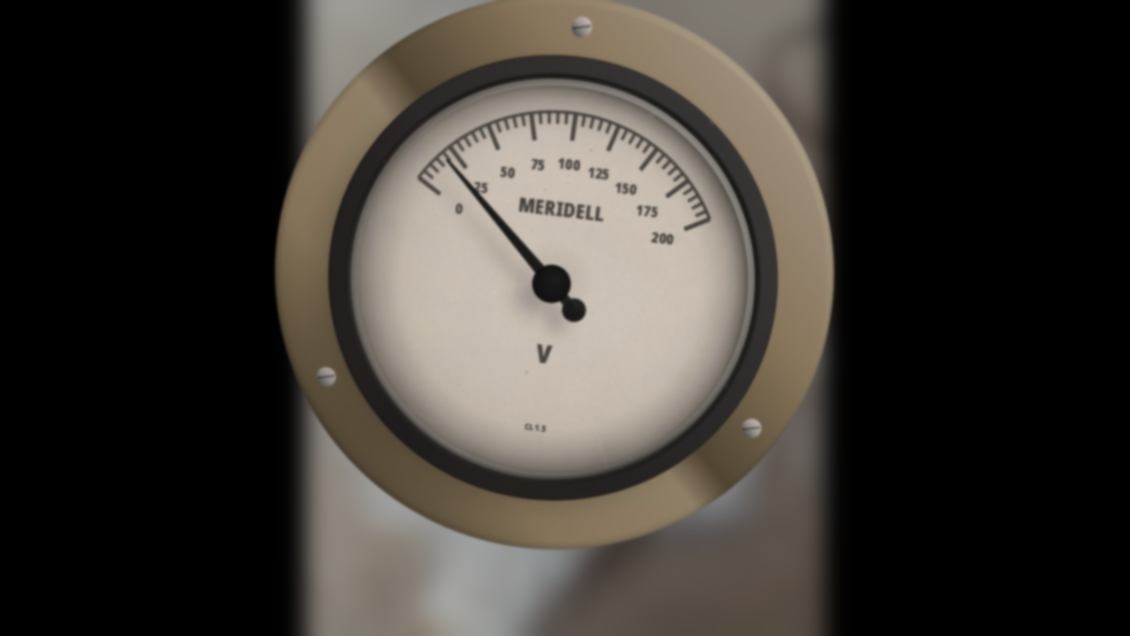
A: 20 V
